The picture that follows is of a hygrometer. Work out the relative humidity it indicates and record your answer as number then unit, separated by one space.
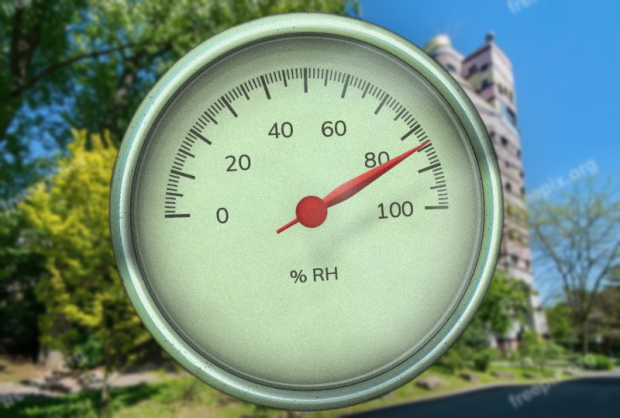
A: 84 %
